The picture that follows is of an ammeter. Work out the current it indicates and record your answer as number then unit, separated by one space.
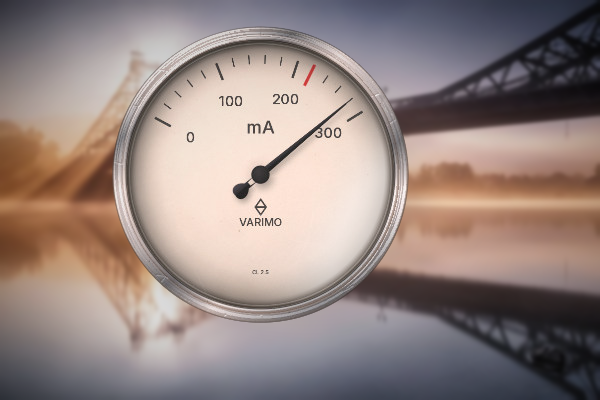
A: 280 mA
